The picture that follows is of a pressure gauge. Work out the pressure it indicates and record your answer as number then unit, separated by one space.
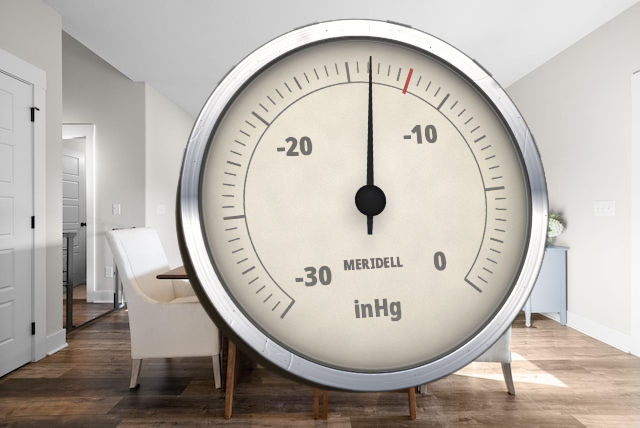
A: -14 inHg
